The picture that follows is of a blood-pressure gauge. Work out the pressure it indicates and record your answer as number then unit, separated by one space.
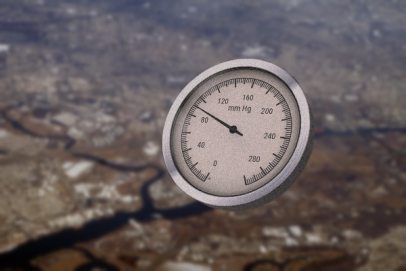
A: 90 mmHg
